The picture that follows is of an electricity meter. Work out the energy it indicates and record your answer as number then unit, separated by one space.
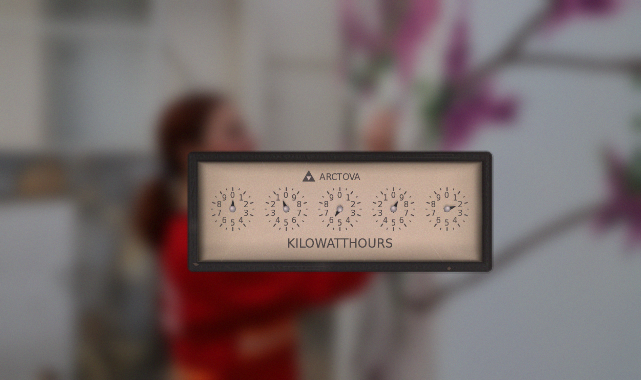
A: 592 kWh
